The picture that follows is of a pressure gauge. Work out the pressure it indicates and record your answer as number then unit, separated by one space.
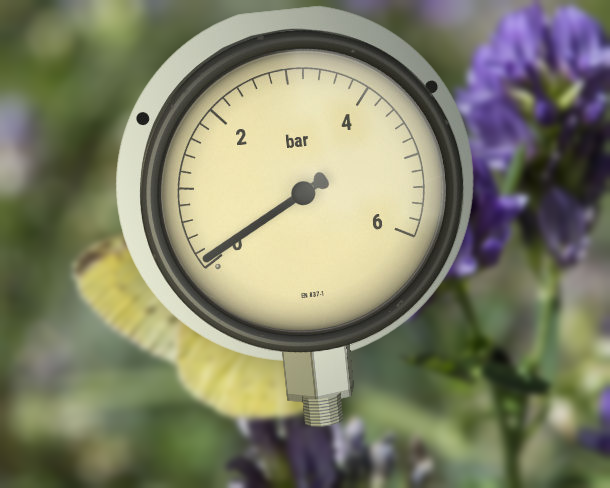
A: 0.1 bar
